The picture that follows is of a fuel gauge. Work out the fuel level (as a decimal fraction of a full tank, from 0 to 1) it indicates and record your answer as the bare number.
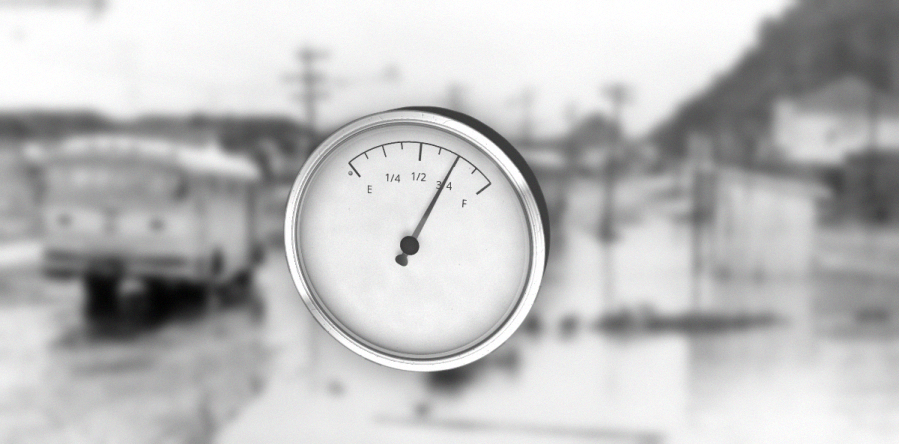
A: 0.75
